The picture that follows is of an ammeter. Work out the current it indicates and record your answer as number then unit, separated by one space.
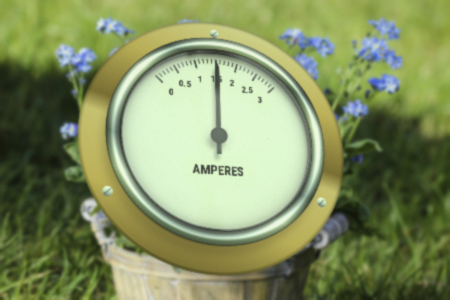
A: 1.5 A
